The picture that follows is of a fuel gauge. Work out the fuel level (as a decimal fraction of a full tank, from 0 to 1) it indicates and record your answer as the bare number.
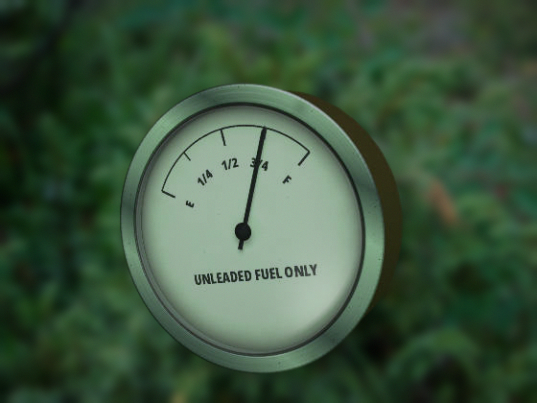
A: 0.75
